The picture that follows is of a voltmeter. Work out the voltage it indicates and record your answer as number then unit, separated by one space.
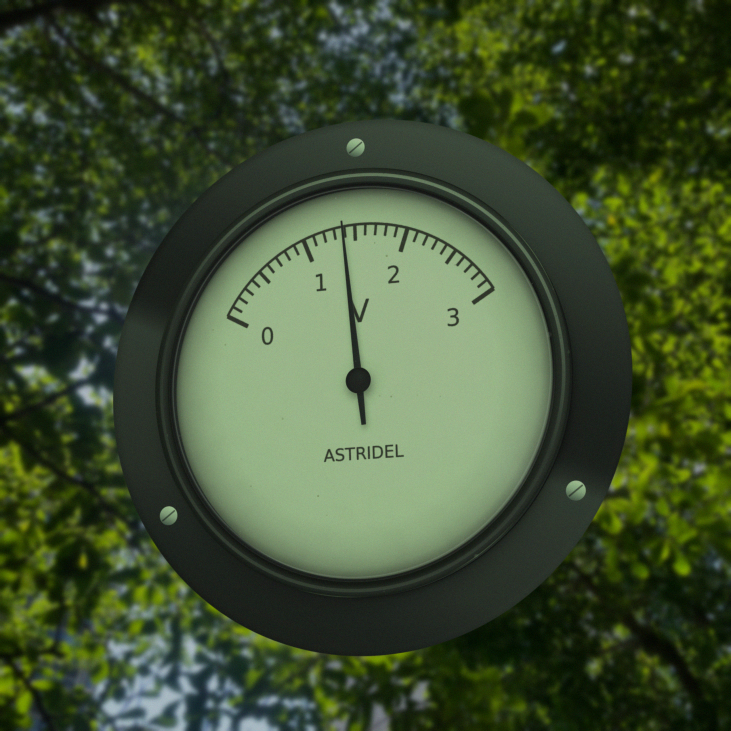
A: 1.4 V
